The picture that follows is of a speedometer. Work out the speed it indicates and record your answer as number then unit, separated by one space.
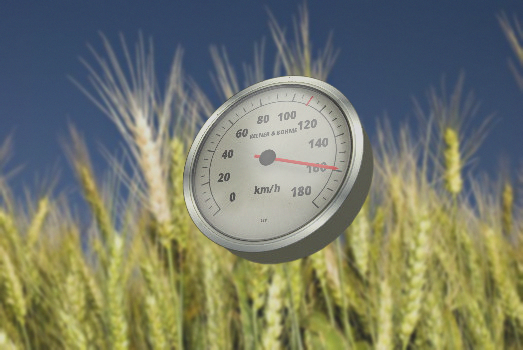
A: 160 km/h
